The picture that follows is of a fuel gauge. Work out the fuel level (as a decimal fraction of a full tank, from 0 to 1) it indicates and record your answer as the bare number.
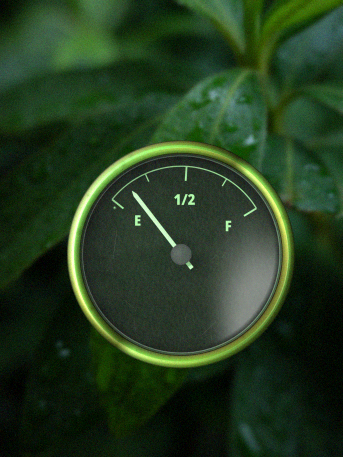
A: 0.125
